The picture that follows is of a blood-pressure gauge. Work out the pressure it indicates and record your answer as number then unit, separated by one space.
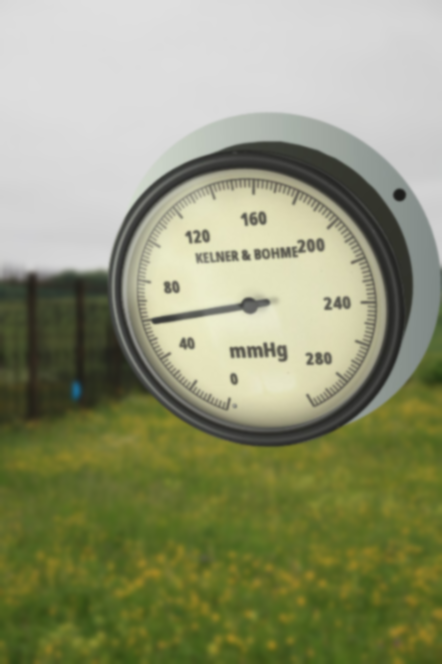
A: 60 mmHg
